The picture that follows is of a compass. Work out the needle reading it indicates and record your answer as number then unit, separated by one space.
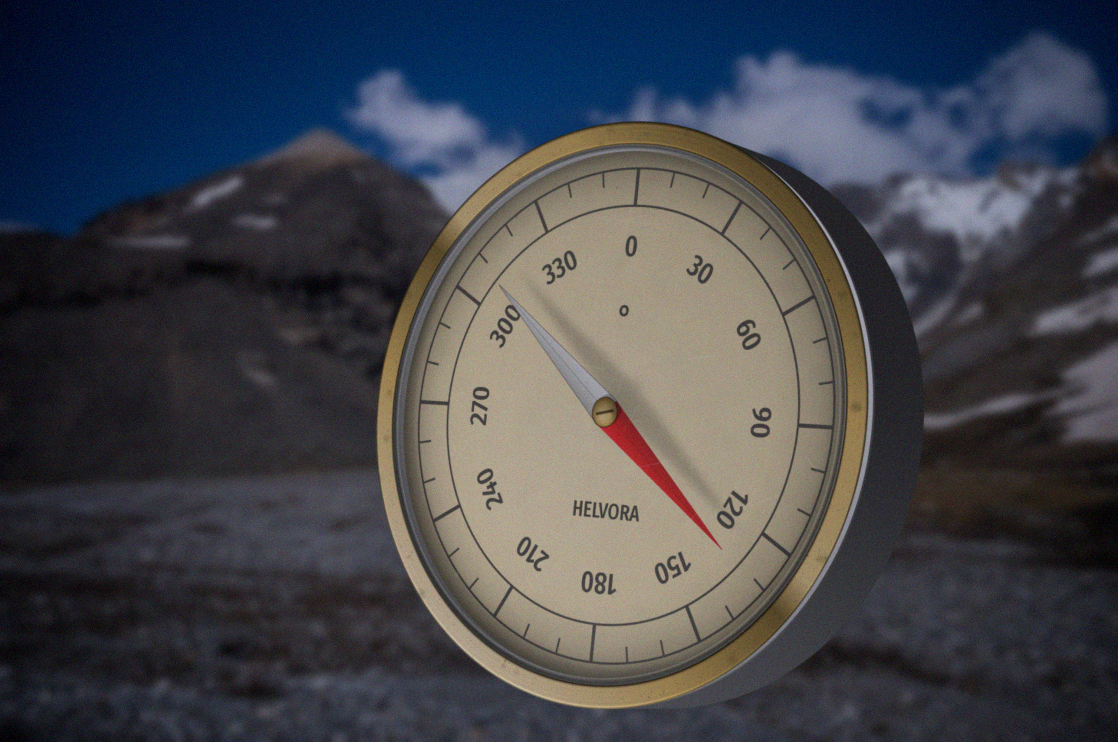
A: 130 °
